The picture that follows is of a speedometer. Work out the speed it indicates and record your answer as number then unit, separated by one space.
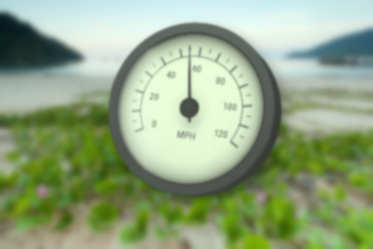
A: 55 mph
